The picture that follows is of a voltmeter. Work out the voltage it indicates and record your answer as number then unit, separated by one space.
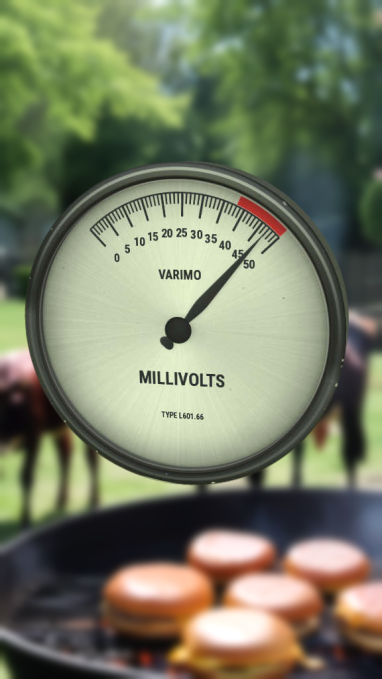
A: 47 mV
